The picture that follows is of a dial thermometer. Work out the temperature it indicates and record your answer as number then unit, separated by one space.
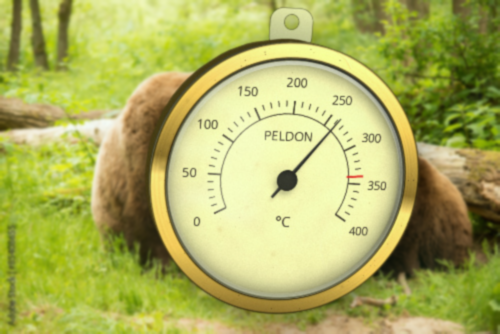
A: 260 °C
